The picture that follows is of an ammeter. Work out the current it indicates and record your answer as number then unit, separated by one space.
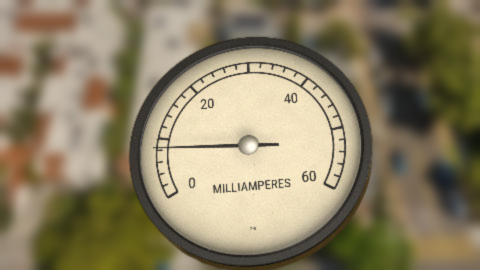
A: 8 mA
